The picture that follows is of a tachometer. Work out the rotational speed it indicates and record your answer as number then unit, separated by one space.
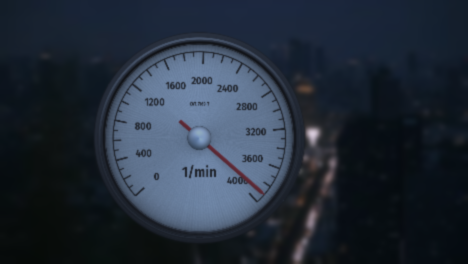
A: 3900 rpm
